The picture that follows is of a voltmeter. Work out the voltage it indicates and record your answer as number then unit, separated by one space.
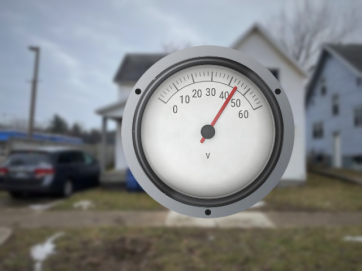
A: 44 V
